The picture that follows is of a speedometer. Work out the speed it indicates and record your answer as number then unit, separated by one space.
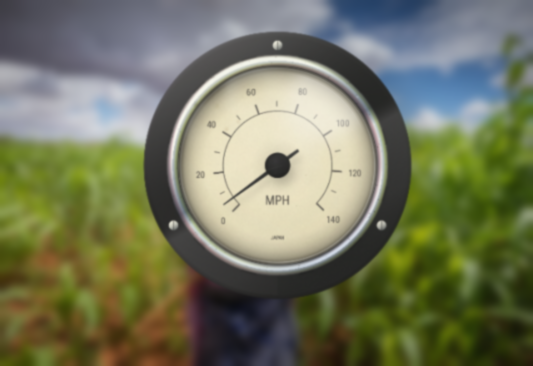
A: 5 mph
